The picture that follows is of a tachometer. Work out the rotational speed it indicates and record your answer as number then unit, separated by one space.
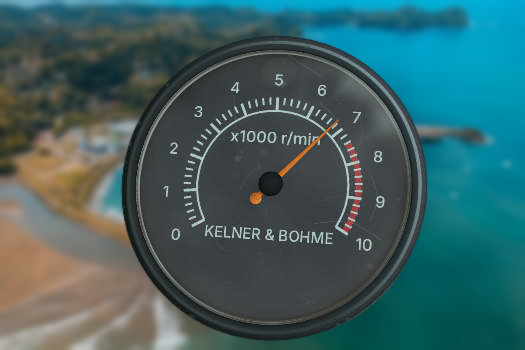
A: 6800 rpm
